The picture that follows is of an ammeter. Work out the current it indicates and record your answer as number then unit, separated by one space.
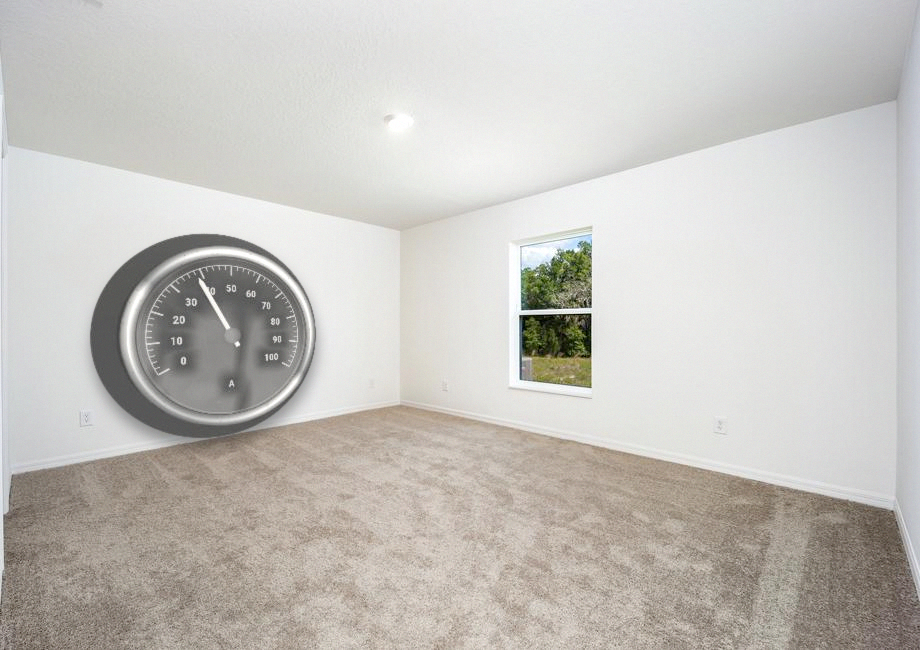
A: 38 A
